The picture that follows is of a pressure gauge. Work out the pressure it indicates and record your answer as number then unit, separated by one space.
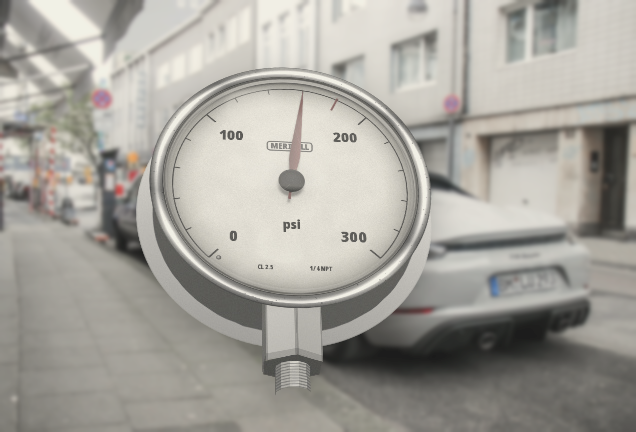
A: 160 psi
